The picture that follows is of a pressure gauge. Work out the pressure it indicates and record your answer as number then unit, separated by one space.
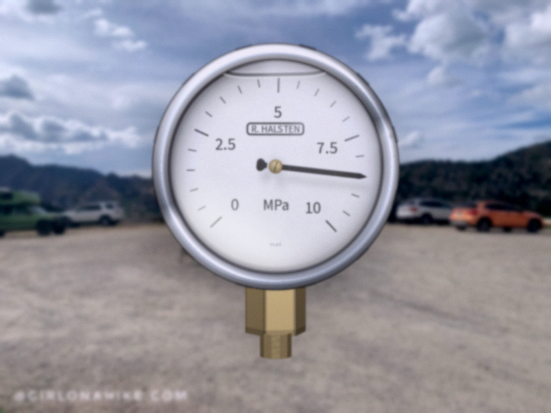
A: 8.5 MPa
